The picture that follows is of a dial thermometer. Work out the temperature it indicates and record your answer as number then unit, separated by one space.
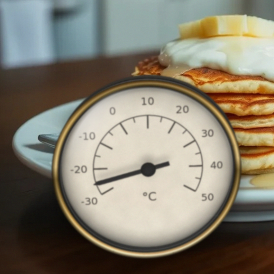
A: -25 °C
